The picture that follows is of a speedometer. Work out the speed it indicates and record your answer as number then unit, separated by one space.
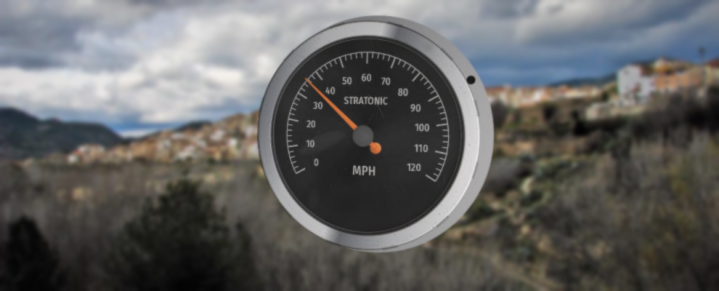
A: 36 mph
